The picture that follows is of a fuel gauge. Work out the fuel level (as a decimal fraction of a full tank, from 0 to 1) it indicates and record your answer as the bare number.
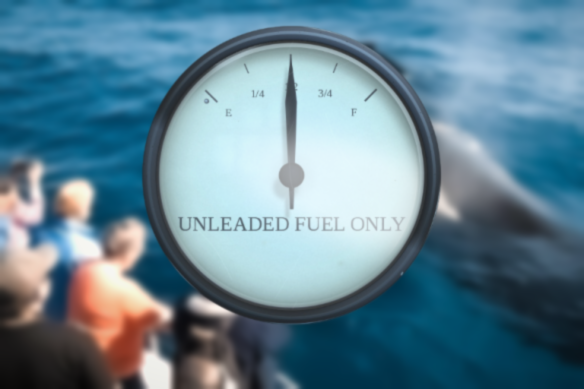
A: 0.5
